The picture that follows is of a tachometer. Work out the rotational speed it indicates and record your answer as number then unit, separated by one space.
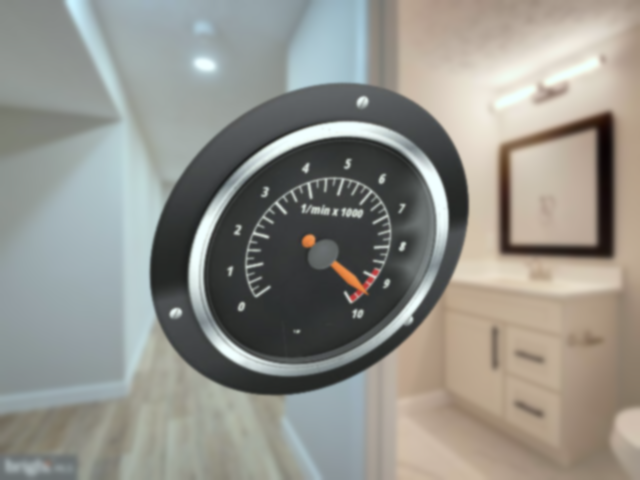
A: 9500 rpm
